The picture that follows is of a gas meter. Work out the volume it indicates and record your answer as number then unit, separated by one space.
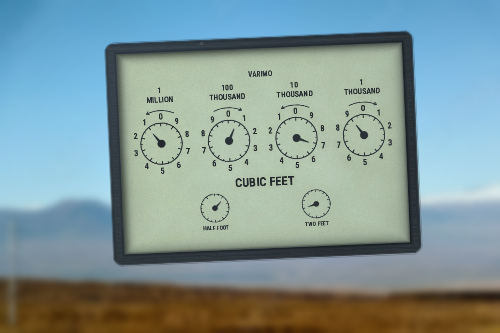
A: 106900 ft³
